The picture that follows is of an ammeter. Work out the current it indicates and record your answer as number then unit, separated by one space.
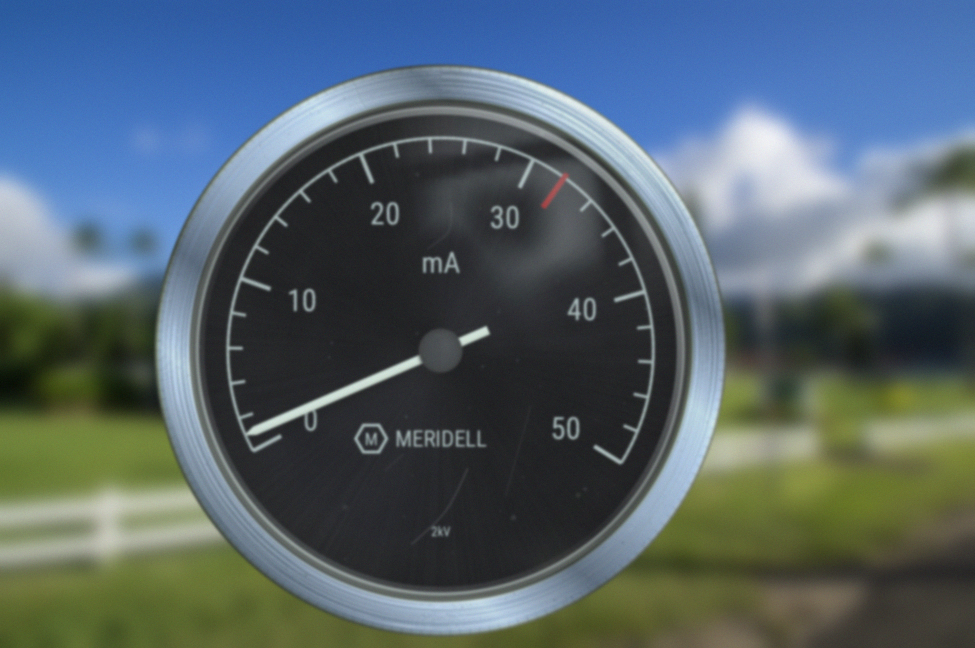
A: 1 mA
